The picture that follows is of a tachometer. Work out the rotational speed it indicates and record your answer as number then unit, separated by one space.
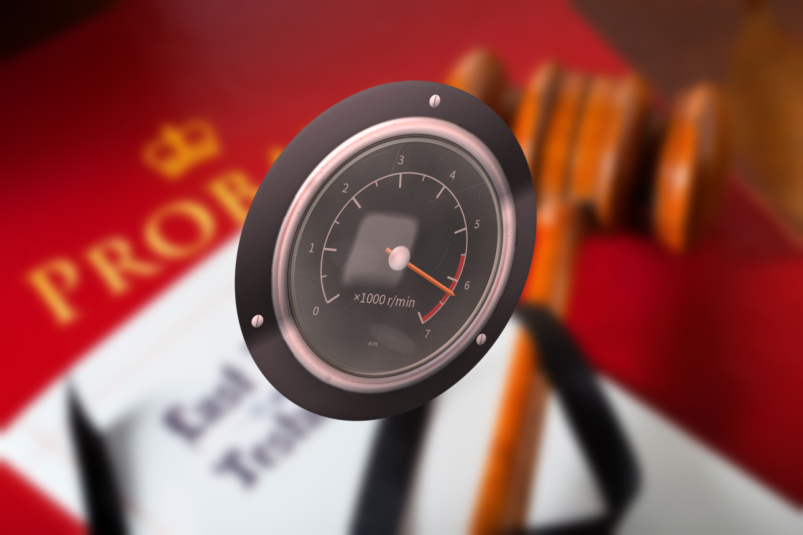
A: 6250 rpm
